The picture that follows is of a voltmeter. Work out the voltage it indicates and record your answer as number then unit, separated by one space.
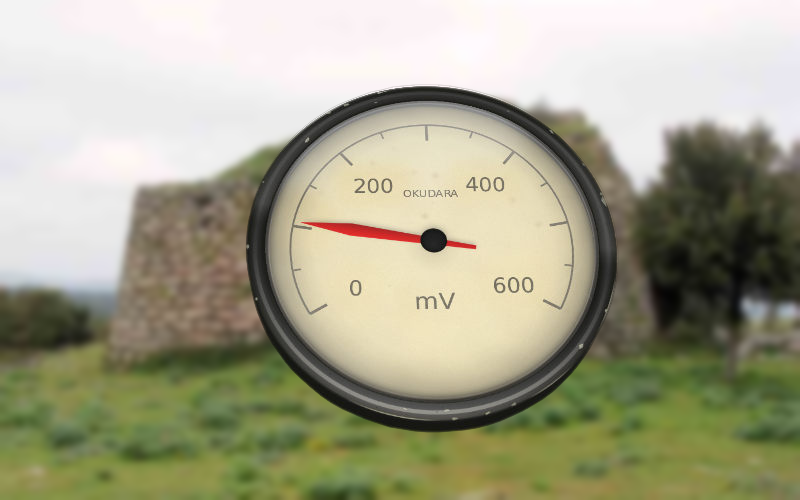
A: 100 mV
